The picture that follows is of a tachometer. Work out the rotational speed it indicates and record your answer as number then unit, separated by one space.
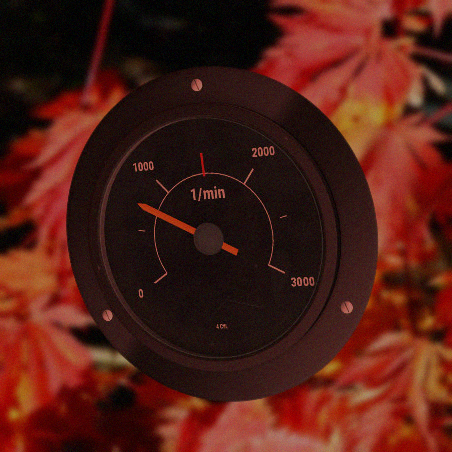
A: 750 rpm
